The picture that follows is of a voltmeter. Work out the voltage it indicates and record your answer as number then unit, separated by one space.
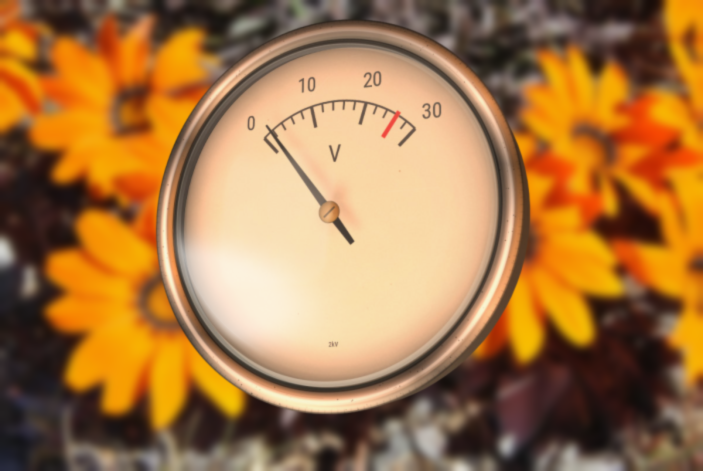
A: 2 V
